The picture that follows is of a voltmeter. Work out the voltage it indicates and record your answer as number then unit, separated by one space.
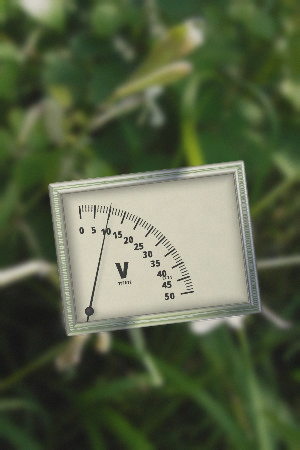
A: 10 V
